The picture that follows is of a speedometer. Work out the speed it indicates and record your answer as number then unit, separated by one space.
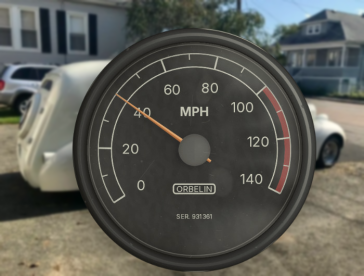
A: 40 mph
